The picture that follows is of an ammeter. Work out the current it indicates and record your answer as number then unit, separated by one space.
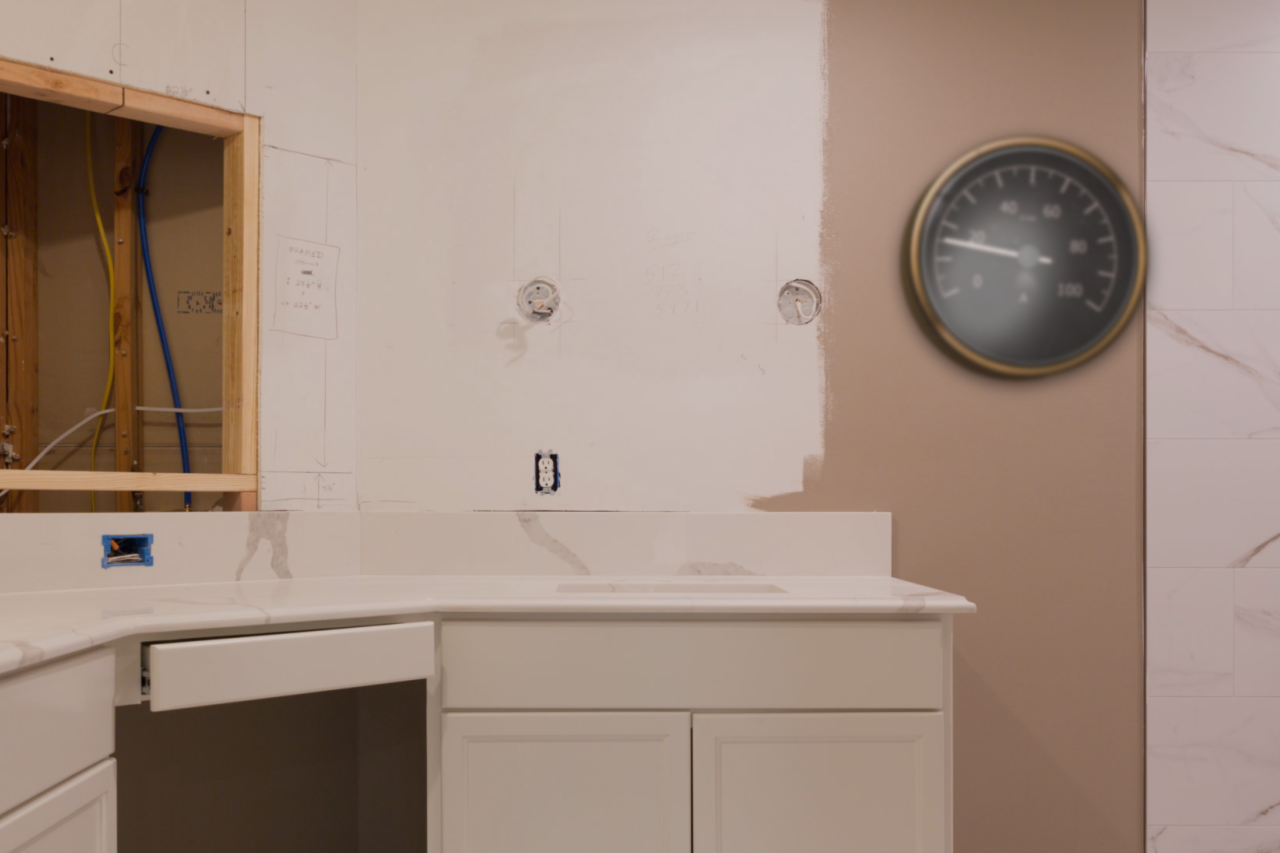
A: 15 A
